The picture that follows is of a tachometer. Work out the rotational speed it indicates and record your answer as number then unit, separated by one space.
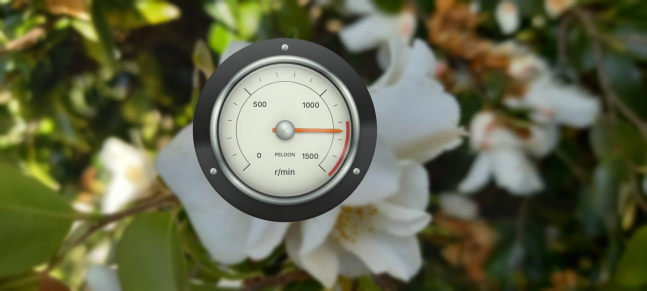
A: 1250 rpm
